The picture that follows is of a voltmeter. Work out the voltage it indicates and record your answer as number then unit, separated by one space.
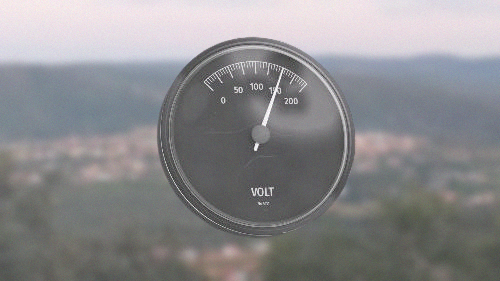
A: 150 V
